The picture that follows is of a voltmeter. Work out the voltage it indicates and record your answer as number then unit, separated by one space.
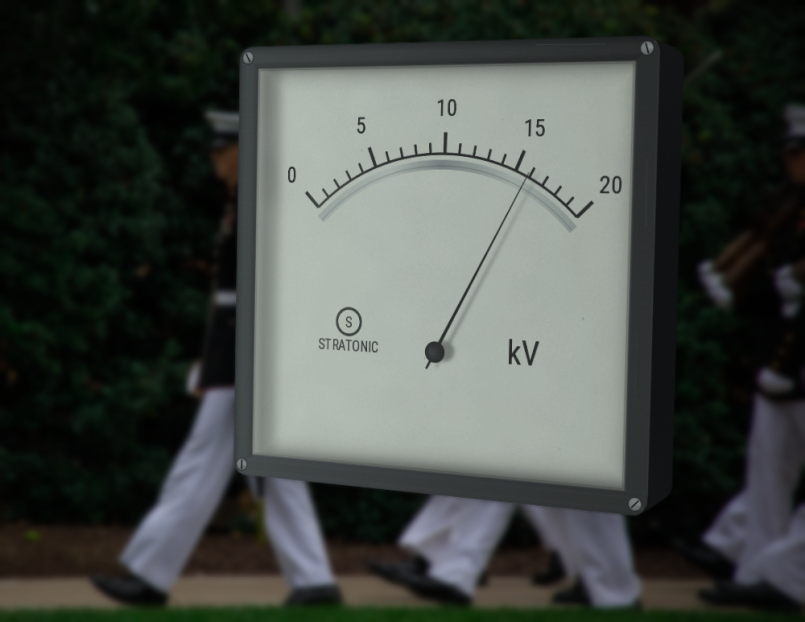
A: 16 kV
